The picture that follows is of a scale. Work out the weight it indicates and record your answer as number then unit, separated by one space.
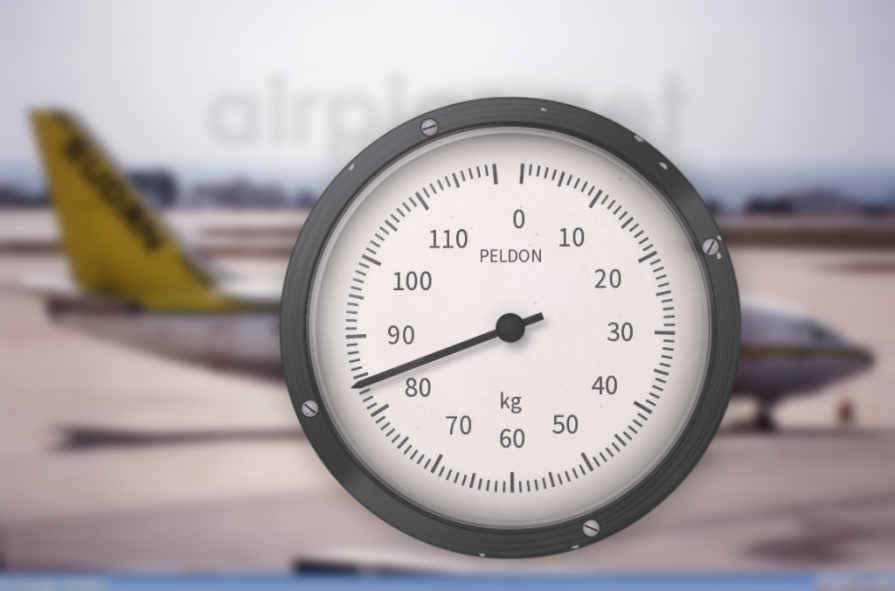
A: 84 kg
